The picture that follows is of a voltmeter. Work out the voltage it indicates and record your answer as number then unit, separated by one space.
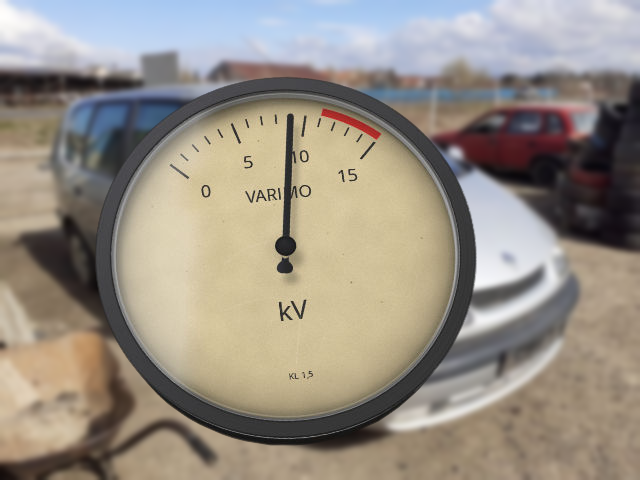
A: 9 kV
